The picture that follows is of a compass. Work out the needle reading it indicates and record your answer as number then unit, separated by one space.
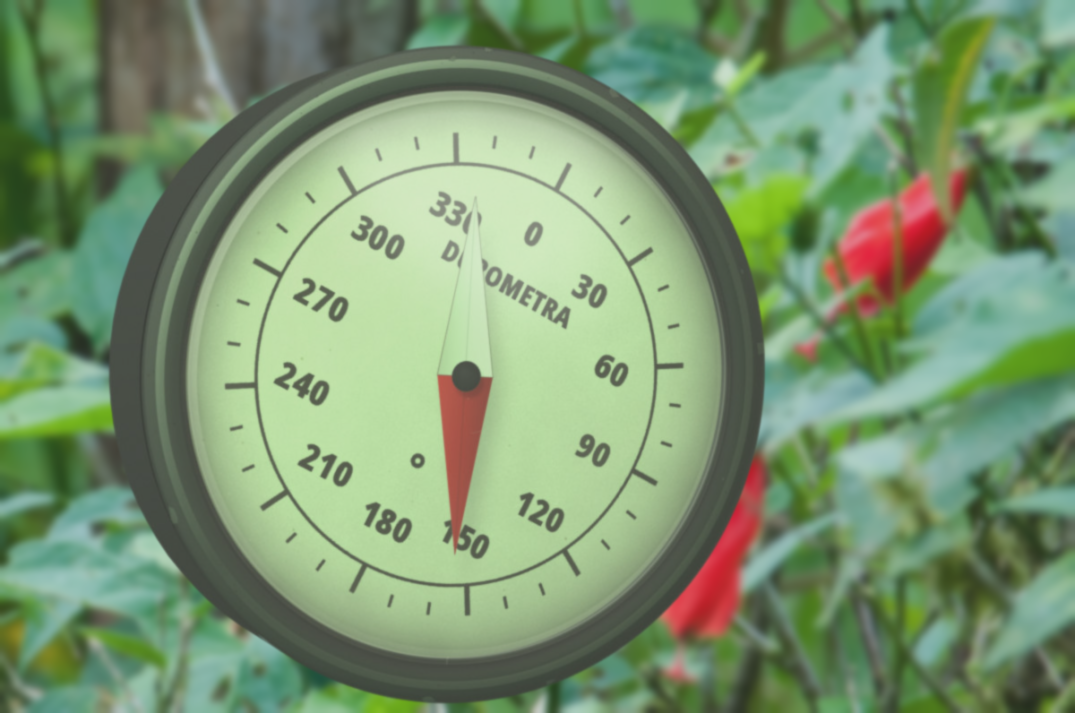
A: 155 °
